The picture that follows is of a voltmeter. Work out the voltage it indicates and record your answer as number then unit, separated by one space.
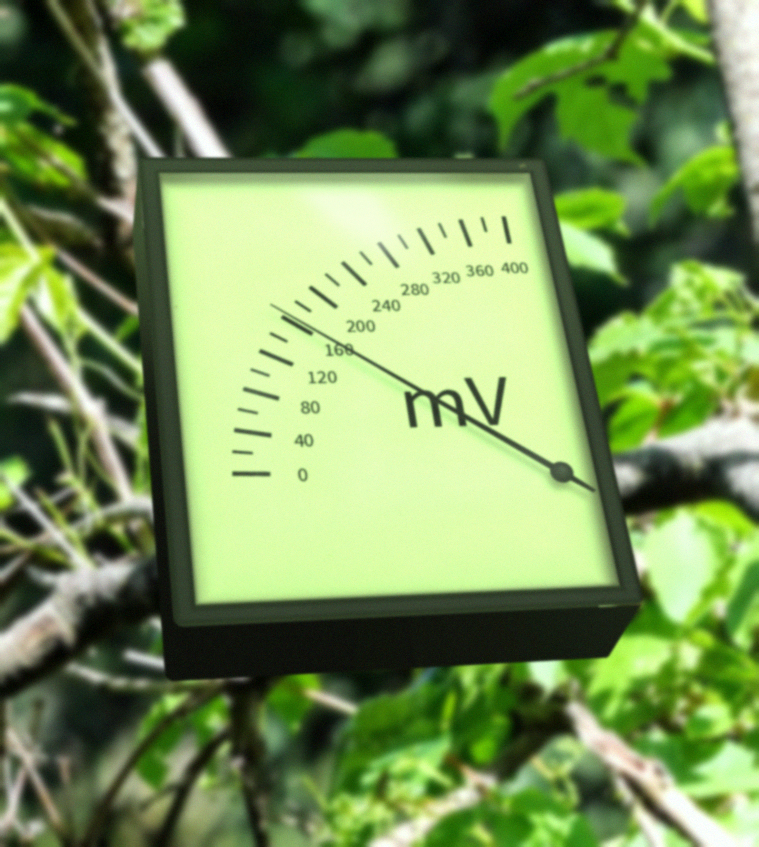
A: 160 mV
